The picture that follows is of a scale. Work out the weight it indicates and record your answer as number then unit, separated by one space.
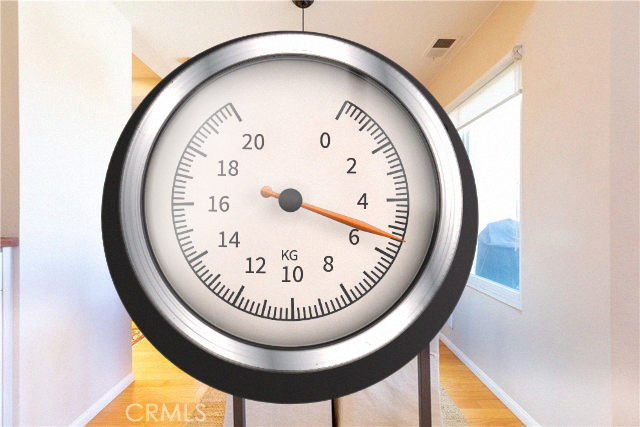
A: 5.4 kg
